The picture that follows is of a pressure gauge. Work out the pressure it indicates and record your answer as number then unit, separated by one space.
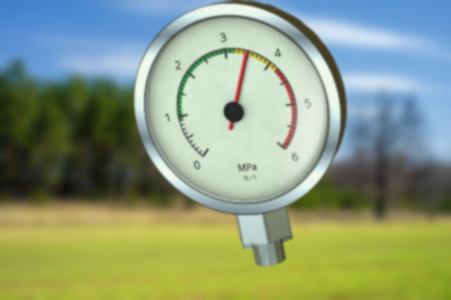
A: 3.5 MPa
